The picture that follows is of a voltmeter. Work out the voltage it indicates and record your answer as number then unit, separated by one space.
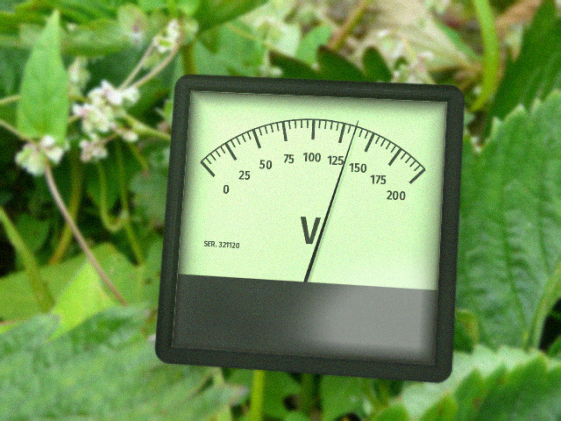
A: 135 V
